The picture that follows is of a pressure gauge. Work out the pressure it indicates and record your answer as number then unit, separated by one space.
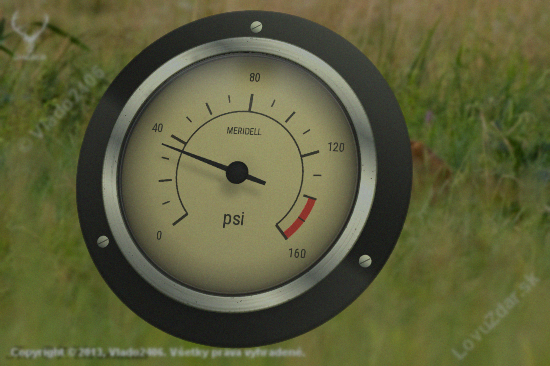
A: 35 psi
